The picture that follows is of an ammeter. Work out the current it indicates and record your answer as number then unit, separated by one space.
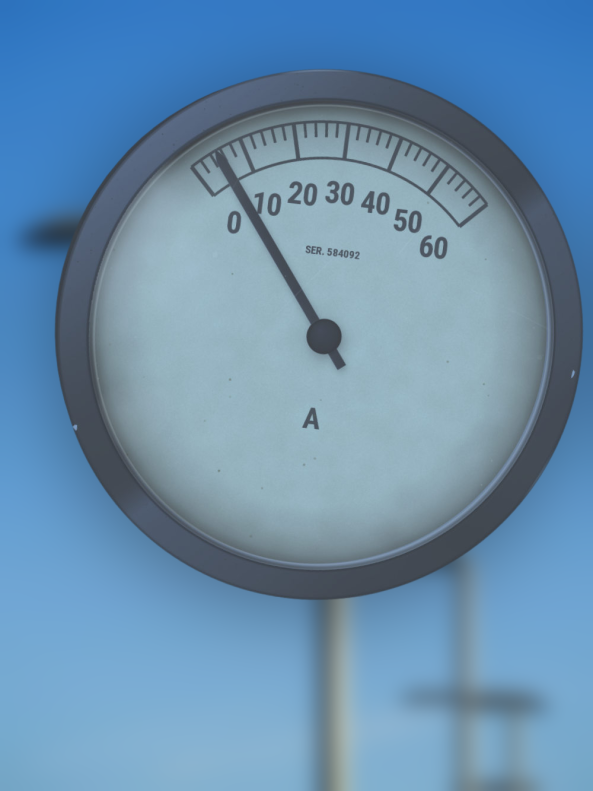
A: 5 A
